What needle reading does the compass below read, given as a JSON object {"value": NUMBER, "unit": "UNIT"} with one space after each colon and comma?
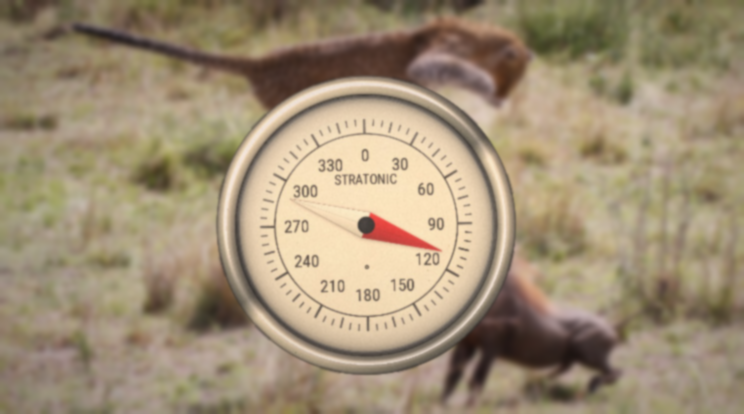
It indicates {"value": 110, "unit": "°"}
